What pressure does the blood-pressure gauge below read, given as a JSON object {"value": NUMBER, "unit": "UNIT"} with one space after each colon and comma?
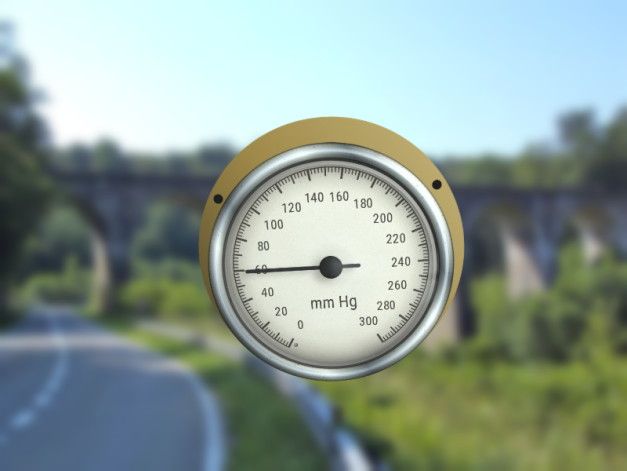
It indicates {"value": 60, "unit": "mmHg"}
